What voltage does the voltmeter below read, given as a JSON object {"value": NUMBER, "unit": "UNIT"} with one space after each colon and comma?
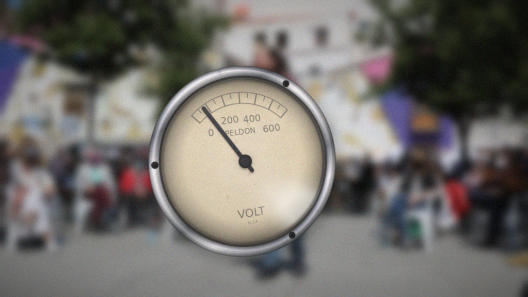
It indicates {"value": 75, "unit": "V"}
